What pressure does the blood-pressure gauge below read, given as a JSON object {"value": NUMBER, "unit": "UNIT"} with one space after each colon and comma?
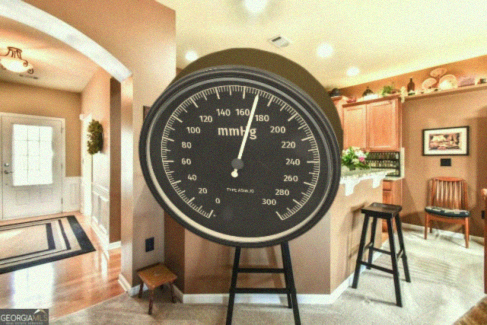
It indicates {"value": 170, "unit": "mmHg"}
